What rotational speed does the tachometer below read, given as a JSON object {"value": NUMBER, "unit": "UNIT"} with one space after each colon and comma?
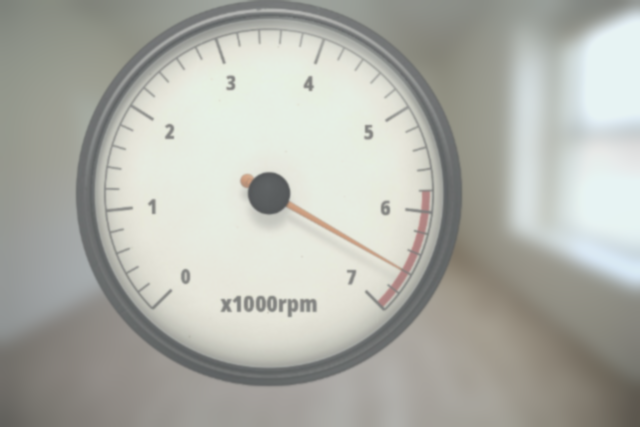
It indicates {"value": 6600, "unit": "rpm"}
